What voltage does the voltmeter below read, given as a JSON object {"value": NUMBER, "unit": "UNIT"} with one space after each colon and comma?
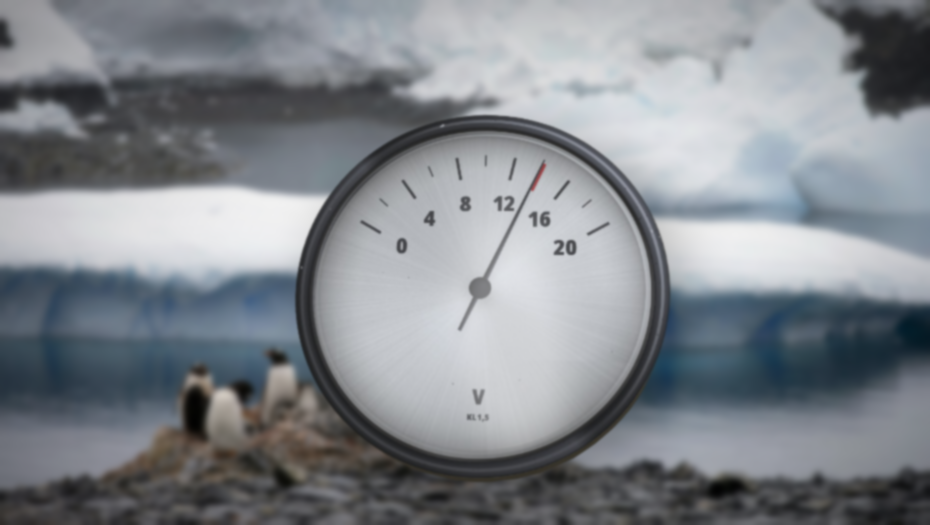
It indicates {"value": 14, "unit": "V"}
